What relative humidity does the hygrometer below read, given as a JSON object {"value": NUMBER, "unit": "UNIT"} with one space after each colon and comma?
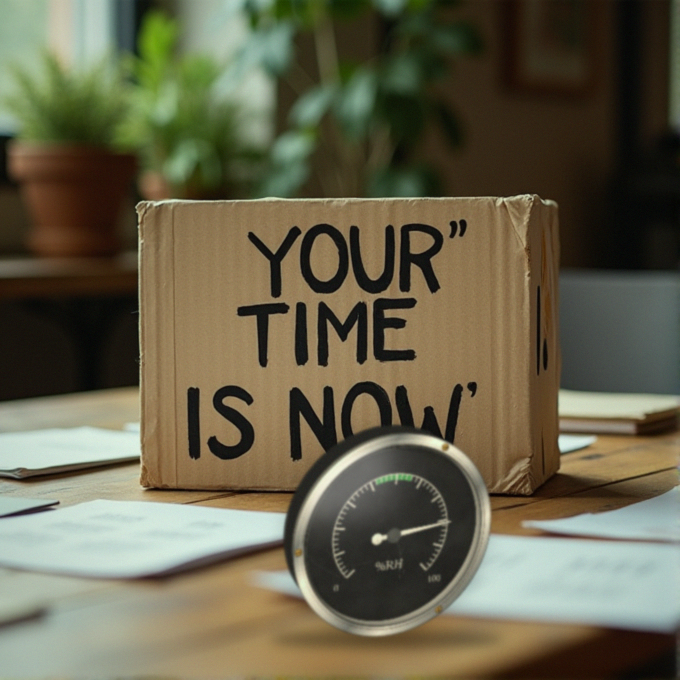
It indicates {"value": 80, "unit": "%"}
